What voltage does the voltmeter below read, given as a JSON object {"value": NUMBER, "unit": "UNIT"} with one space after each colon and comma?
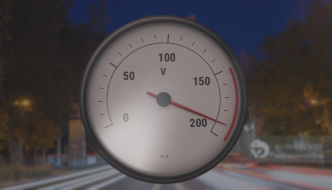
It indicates {"value": 190, "unit": "V"}
